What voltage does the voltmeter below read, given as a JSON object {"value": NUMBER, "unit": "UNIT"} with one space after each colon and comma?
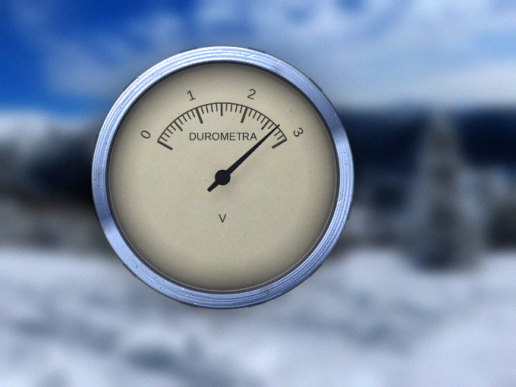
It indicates {"value": 2.7, "unit": "V"}
